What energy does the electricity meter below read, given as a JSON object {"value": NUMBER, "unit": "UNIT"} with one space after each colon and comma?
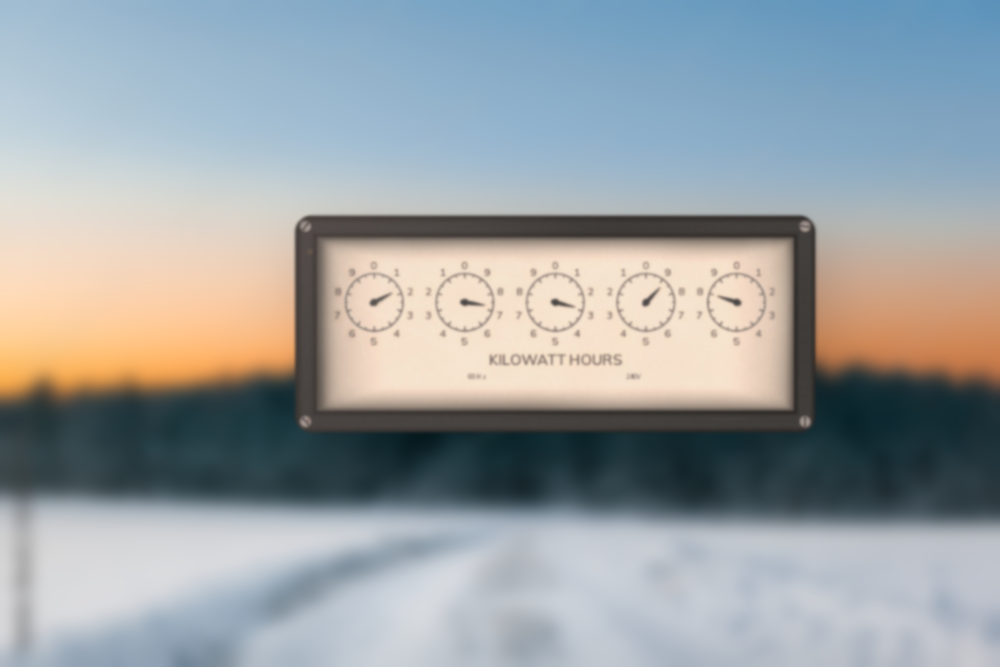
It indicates {"value": 17288, "unit": "kWh"}
